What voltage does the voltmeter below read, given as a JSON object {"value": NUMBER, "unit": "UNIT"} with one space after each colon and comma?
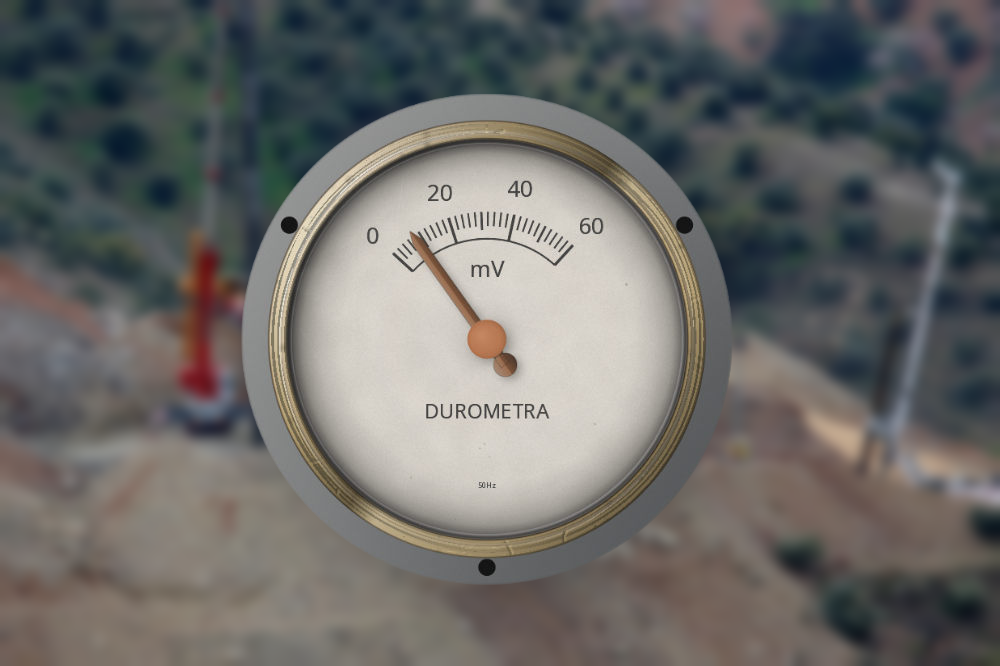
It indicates {"value": 8, "unit": "mV"}
